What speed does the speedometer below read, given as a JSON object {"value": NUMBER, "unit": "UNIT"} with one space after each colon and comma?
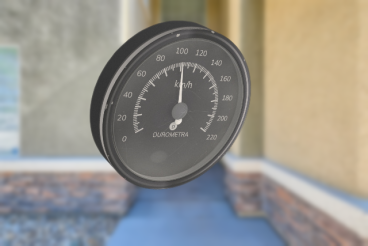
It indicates {"value": 100, "unit": "km/h"}
